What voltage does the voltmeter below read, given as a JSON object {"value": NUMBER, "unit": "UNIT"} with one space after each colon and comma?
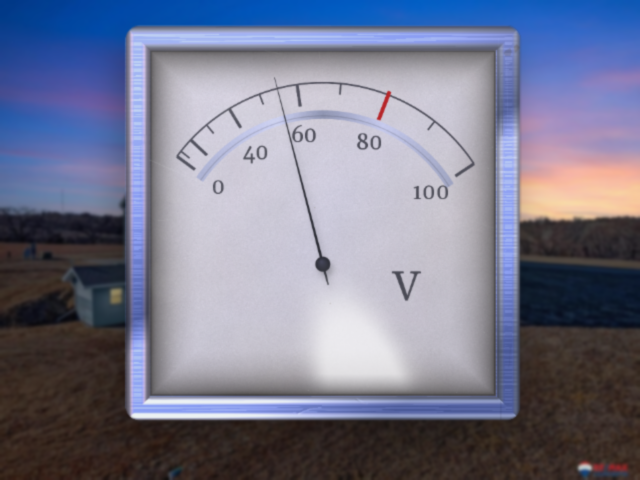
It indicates {"value": 55, "unit": "V"}
